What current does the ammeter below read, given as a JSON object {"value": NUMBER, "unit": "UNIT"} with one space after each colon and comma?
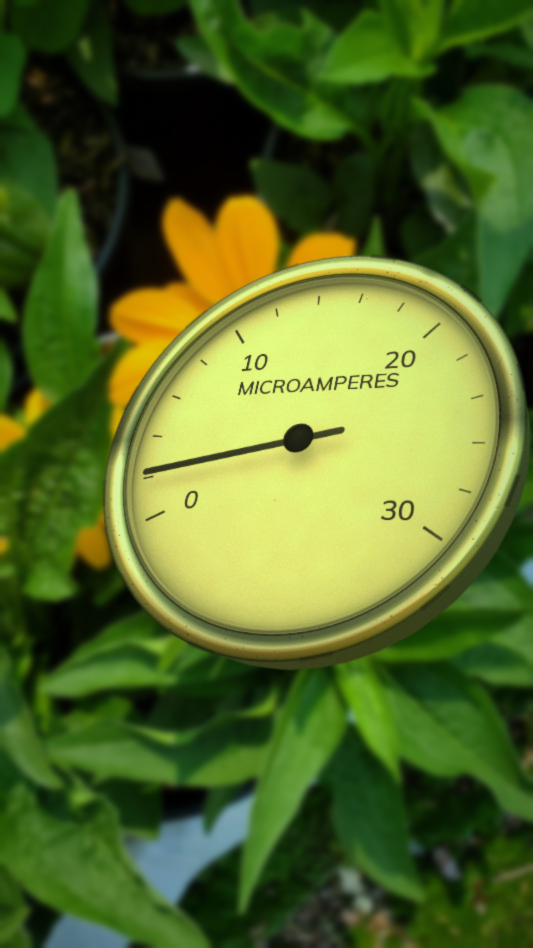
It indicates {"value": 2, "unit": "µA"}
